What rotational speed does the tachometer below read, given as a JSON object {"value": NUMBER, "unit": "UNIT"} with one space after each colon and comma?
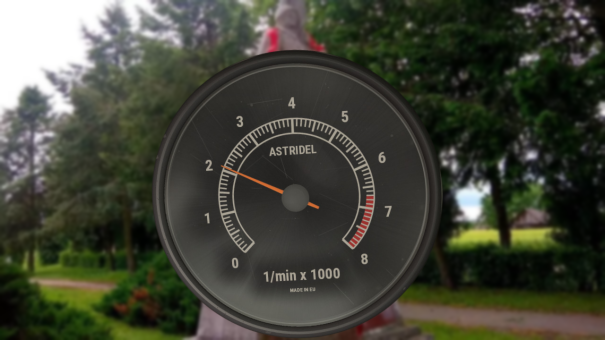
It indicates {"value": 2100, "unit": "rpm"}
